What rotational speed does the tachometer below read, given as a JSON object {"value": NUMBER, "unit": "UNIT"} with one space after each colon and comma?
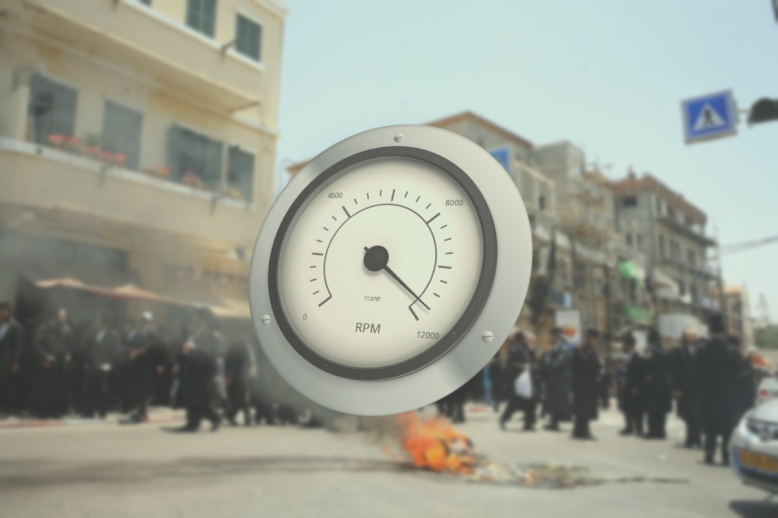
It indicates {"value": 11500, "unit": "rpm"}
